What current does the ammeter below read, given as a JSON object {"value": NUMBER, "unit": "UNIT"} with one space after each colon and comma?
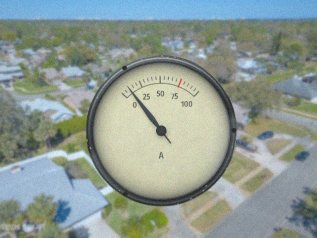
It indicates {"value": 10, "unit": "A"}
